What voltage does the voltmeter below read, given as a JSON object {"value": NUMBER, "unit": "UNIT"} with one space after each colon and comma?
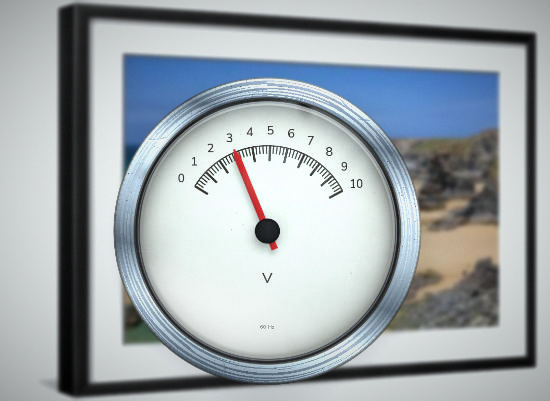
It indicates {"value": 3, "unit": "V"}
